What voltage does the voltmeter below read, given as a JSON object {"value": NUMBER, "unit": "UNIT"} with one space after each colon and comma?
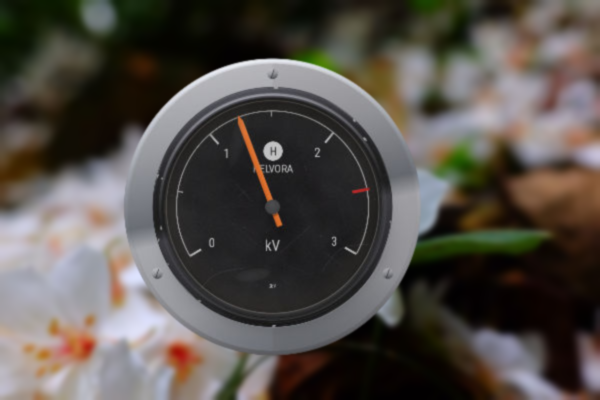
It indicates {"value": 1.25, "unit": "kV"}
